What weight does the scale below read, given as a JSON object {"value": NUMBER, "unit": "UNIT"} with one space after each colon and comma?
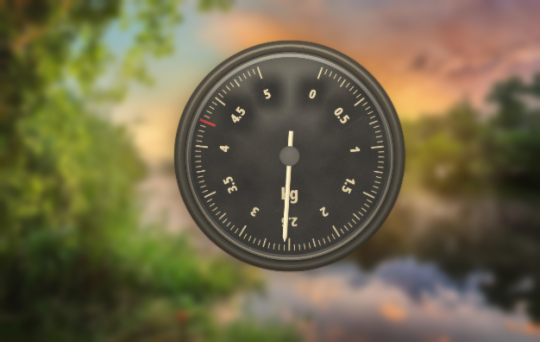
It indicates {"value": 2.55, "unit": "kg"}
